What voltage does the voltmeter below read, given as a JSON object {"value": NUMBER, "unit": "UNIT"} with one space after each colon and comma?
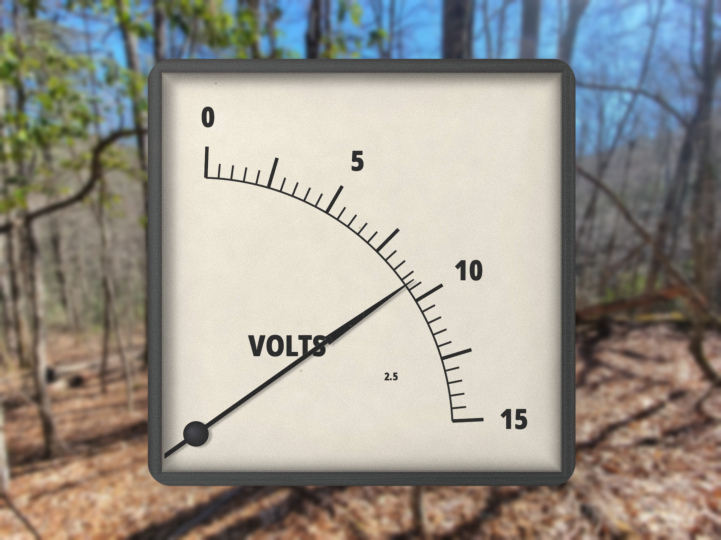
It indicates {"value": 9.25, "unit": "V"}
